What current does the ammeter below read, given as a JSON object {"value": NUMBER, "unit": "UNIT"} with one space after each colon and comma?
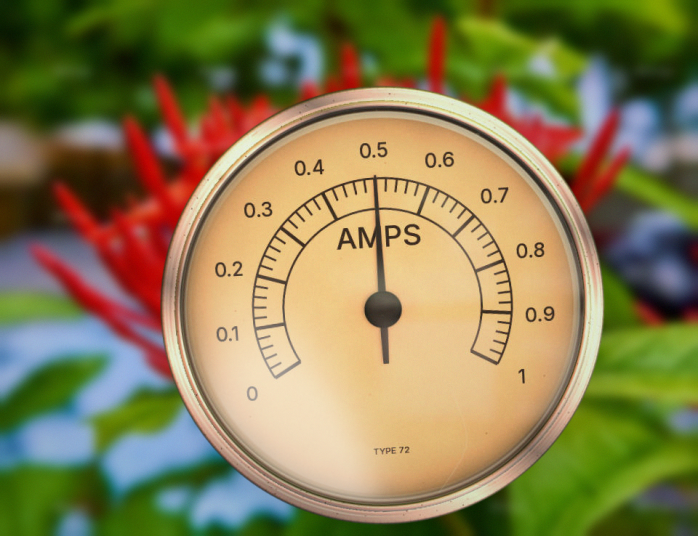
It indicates {"value": 0.5, "unit": "A"}
